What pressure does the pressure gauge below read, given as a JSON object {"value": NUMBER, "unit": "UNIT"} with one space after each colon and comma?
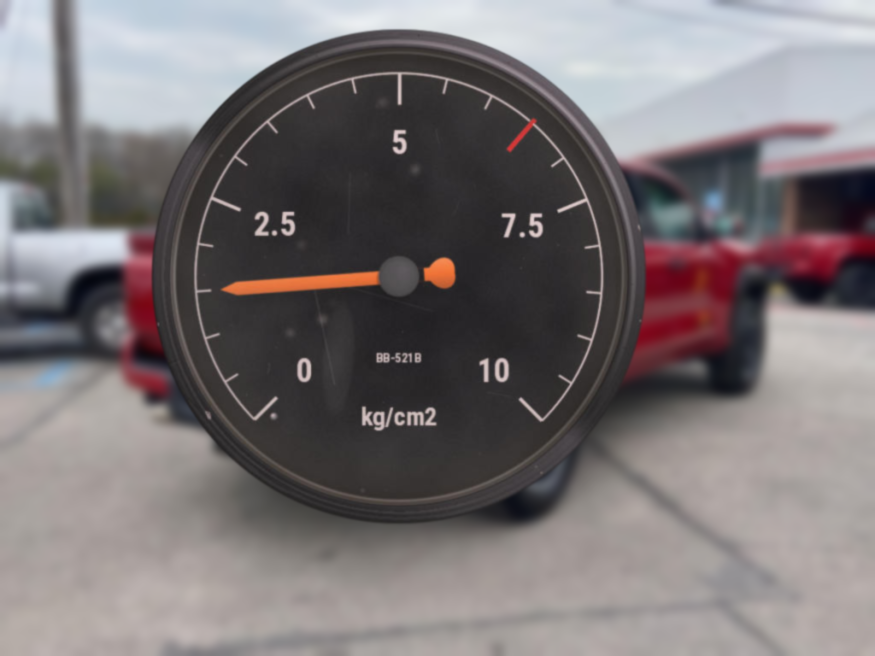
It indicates {"value": 1.5, "unit": "kg/cm²"}
